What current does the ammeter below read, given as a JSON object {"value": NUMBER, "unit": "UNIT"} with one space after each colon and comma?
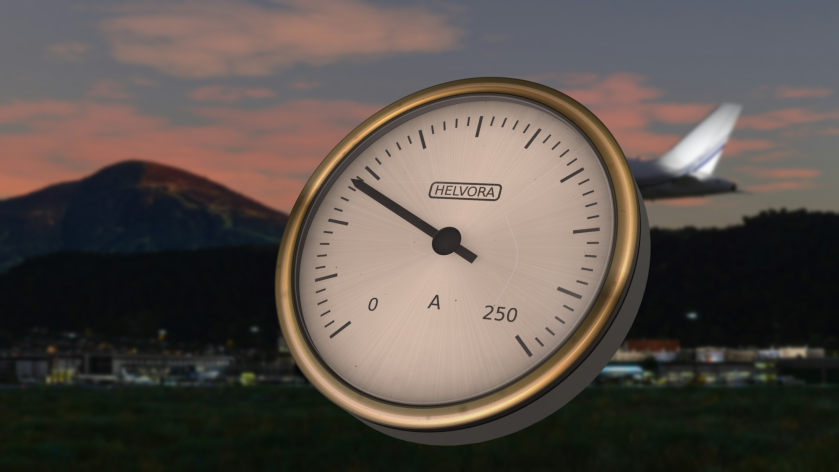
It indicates {"value": 67.5, "unit": "A"}
